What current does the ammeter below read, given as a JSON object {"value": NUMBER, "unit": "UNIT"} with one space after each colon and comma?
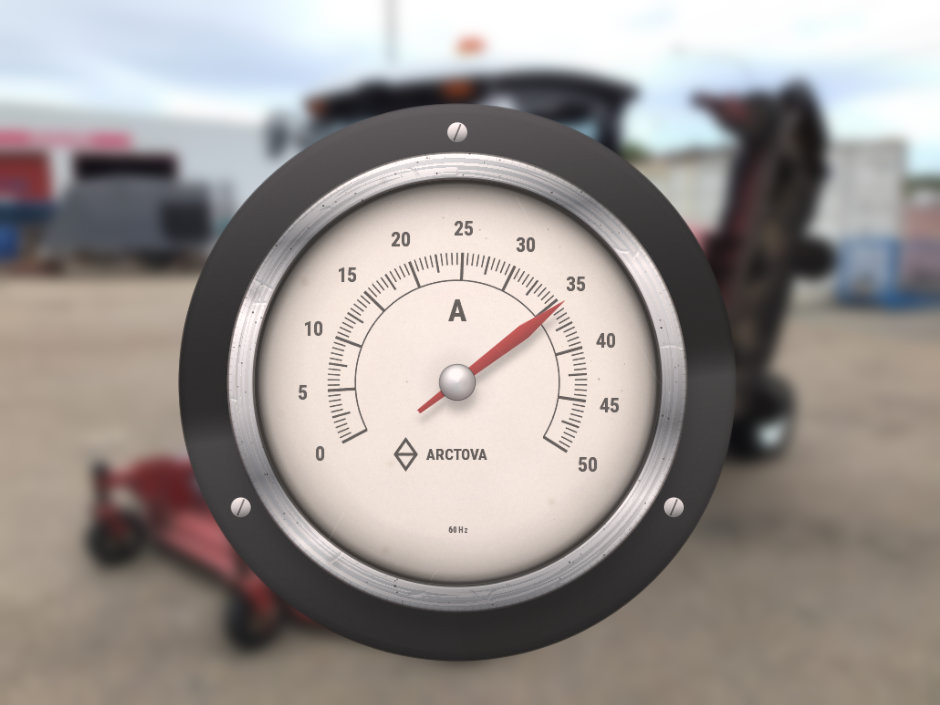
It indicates {"value": 35.5, "unit": "A"}
